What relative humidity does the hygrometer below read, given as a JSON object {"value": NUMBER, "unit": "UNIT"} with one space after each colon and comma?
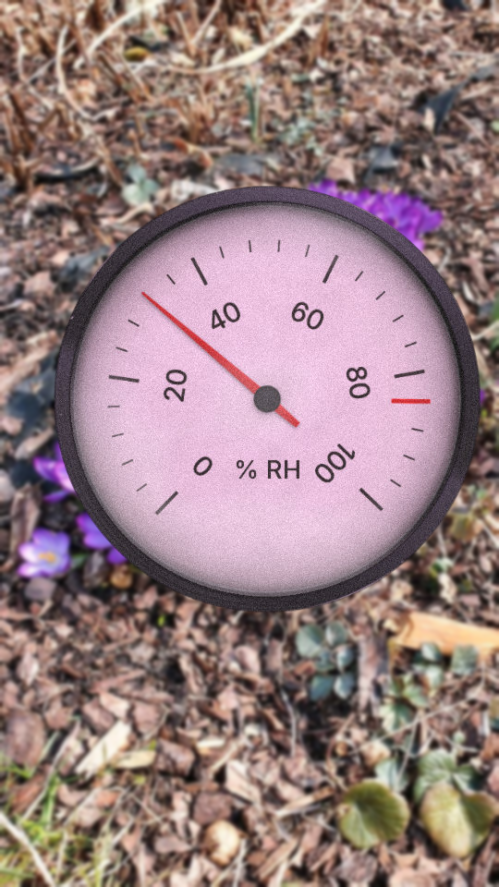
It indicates {"value": 32, "unit": "%"}
